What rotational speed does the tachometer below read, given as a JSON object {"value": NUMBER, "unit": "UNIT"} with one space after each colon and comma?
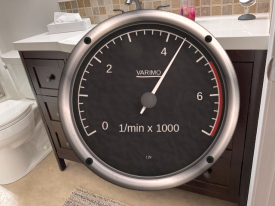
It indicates {"value": 4400, "unit": "rpm"}
